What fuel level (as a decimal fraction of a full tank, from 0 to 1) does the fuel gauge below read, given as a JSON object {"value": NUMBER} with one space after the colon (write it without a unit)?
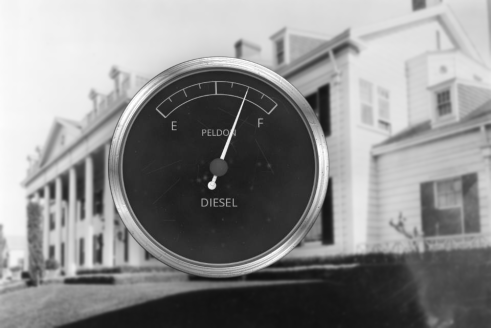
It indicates {"value": 0.75}
